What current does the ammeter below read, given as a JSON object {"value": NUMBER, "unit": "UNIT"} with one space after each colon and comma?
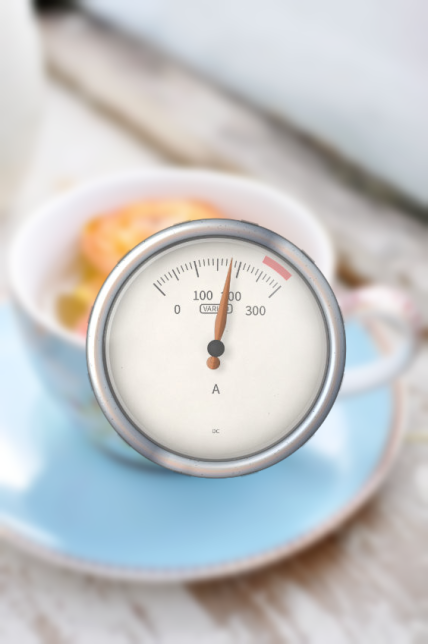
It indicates {"value": 180, "unit": "A"}
